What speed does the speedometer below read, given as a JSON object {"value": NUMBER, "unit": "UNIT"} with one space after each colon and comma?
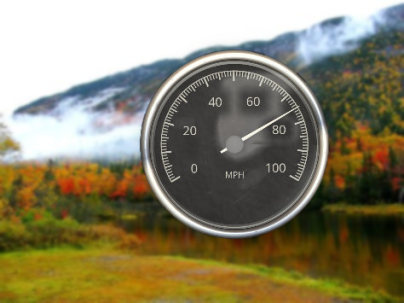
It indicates {"value": 75, "unit": "mph"}
